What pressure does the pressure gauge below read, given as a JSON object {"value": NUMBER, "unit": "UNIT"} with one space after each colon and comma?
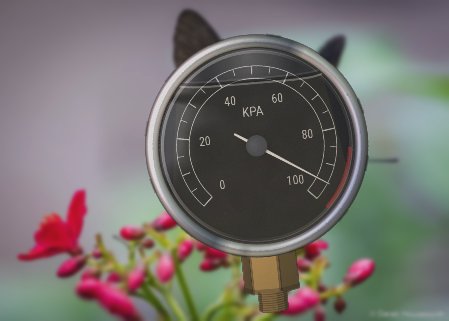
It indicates {"value": 95, "unit": "kPa"}
